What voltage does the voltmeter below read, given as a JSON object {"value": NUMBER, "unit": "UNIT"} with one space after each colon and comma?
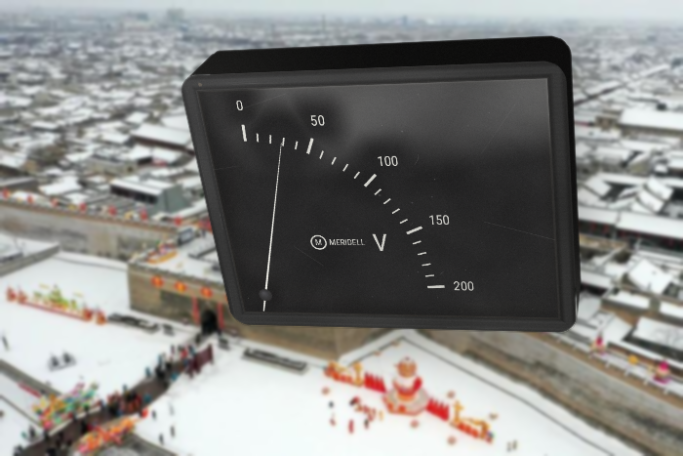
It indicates {"value": 30, "unit": "V"}
